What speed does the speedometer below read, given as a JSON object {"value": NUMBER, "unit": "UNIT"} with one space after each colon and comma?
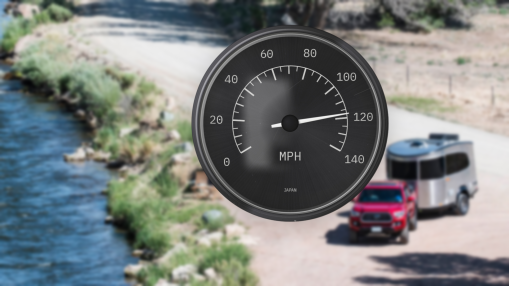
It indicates {"value": 117.5, "unit": "mph"}
